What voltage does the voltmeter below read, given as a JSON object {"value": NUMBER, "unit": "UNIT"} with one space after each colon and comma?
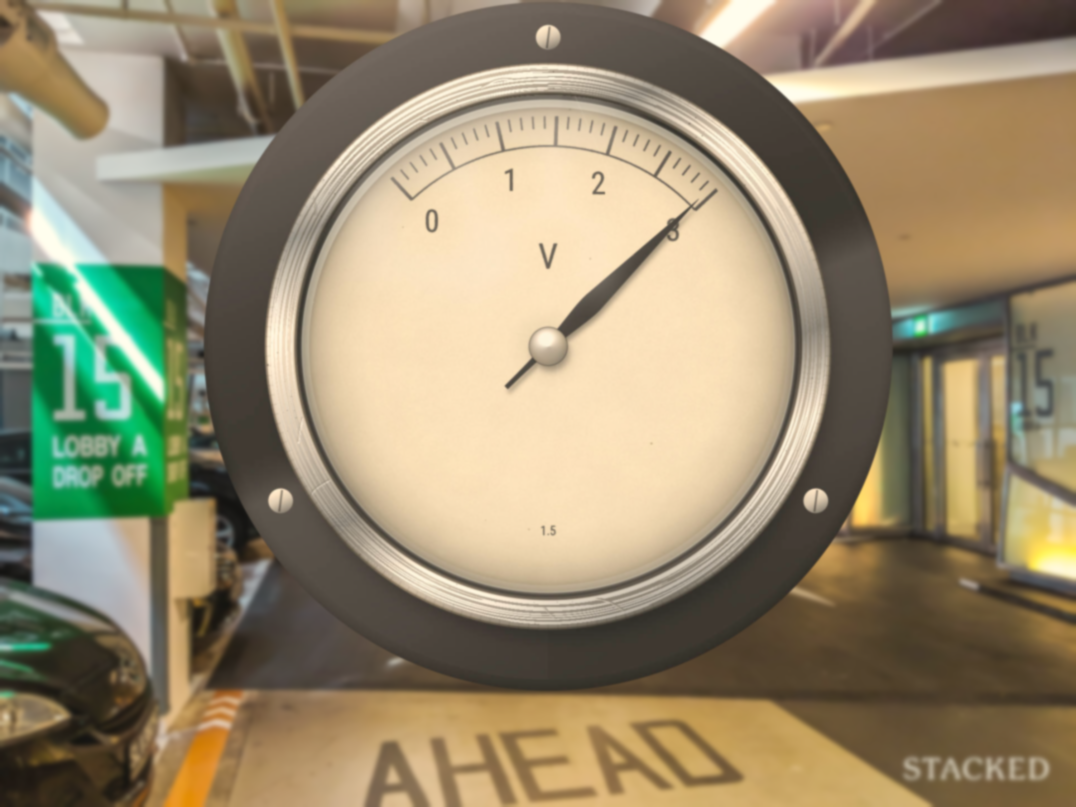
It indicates {"value": 2.95, "unit": "V"}
